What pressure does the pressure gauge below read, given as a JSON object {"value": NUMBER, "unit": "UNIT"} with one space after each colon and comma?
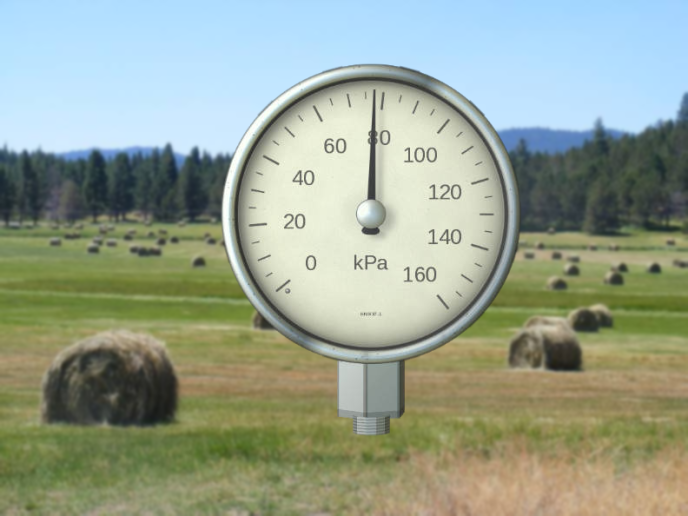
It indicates {"value": 77.5, "unit": "kPa"}
